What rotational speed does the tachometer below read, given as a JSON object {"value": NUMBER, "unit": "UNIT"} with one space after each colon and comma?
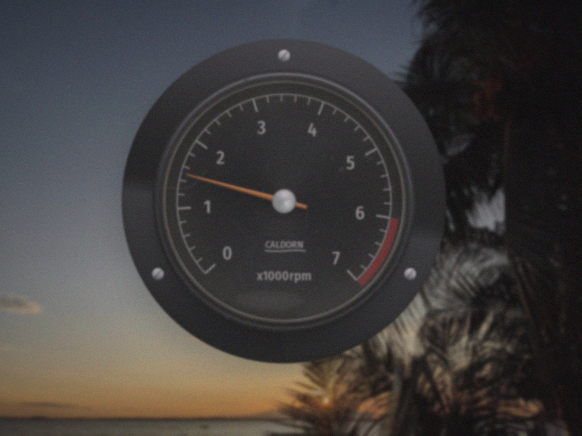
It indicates {"value": 1500, "unit": "rpm"}
